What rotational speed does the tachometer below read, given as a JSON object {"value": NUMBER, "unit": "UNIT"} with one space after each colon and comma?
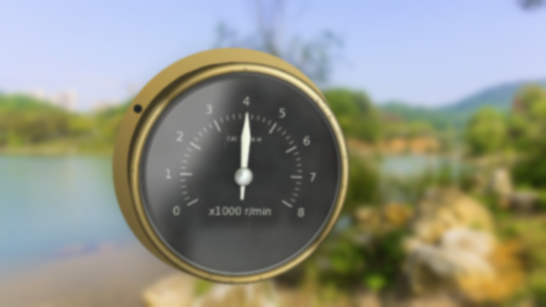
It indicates {"value": 4000, "unit": "rpm"}
